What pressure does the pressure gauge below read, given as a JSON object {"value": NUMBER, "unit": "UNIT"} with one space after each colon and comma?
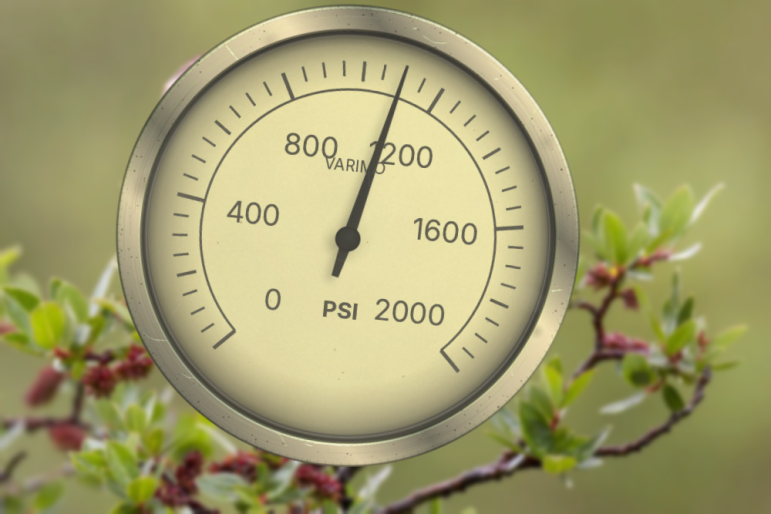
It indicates {"value": 1100, "unit": "psi"}
